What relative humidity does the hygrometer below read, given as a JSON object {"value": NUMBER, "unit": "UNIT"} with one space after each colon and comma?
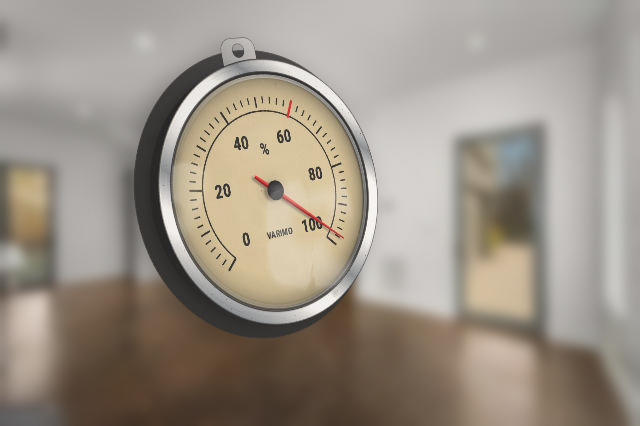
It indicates {"value": 98, "unit": "%"}
